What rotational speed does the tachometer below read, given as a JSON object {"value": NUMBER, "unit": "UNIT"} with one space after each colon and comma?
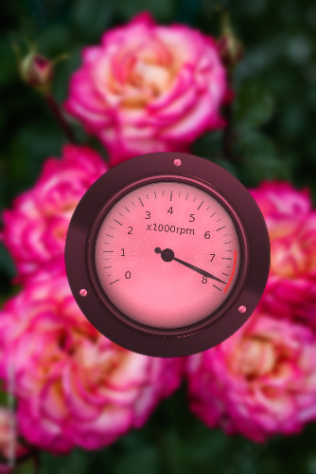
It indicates {"value": 7750, "unit": "rpm"}
